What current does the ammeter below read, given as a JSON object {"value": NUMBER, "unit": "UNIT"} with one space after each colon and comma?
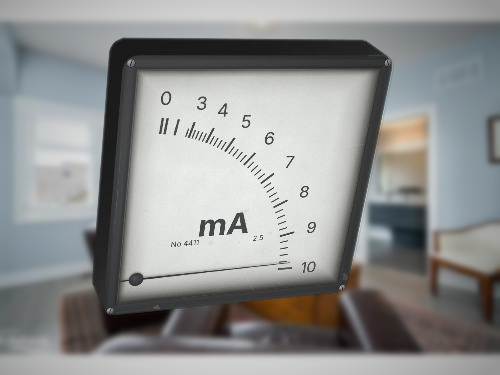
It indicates {"value": 9.8, "unit": "mA"}
